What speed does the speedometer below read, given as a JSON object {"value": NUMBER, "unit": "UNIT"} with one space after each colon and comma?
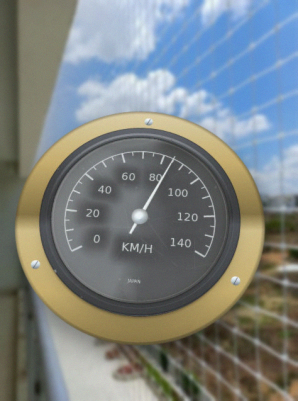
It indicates {"value": 85, "unit": "km/h"}
